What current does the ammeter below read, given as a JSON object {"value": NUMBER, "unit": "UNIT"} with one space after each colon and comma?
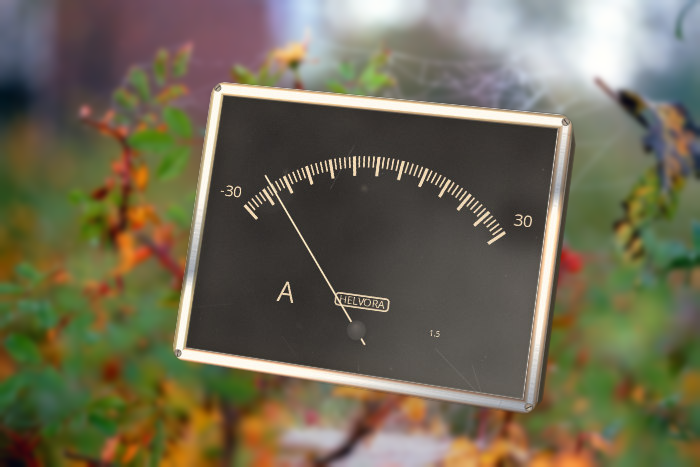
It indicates {"value": -23, "unit": "A"}
